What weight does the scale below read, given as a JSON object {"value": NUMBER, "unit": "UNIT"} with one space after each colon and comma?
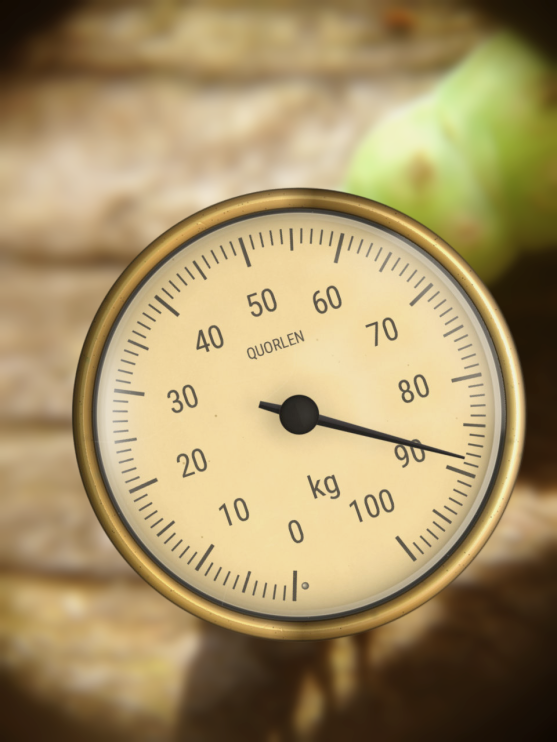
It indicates {"value": 88.5, "unit": "kg"}
